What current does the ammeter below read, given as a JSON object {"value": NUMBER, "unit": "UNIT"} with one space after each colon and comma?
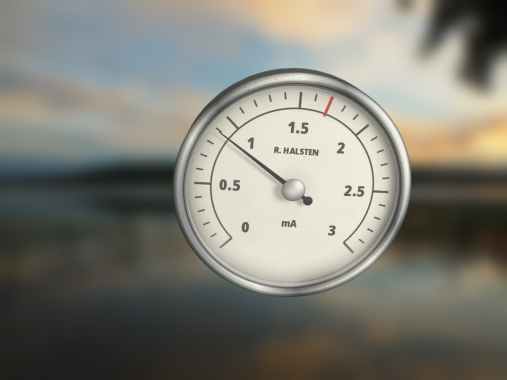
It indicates {"value": 0.9, "unit": "mA"}
